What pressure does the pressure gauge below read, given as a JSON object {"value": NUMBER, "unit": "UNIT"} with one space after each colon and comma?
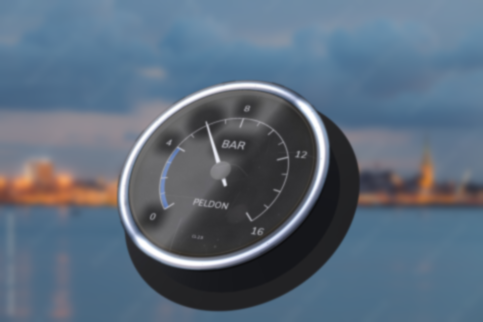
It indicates {"value": 6, "unit": "bar"}
